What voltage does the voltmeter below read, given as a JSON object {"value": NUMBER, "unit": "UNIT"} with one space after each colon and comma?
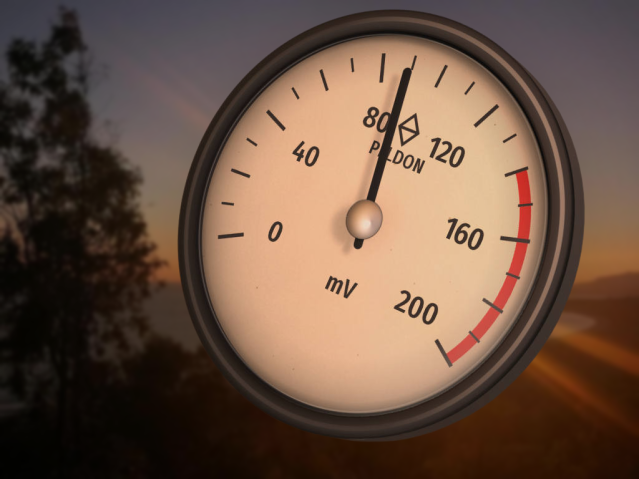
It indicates {"value": 90, "unit": "mV"}
